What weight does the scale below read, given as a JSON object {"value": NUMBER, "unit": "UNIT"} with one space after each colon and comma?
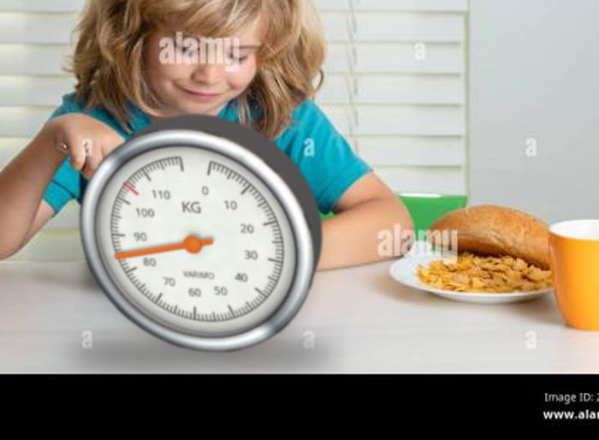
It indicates {"value": 85, "unit": "kg"}
